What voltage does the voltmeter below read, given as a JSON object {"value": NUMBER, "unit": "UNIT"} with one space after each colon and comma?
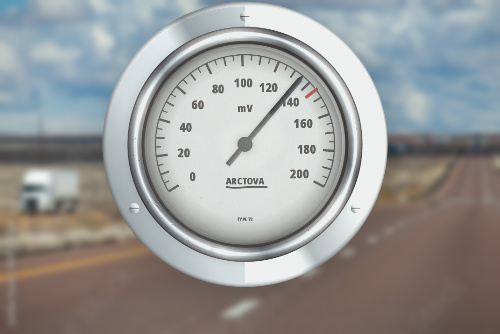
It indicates {"value": 135, "unit": "mV"}
